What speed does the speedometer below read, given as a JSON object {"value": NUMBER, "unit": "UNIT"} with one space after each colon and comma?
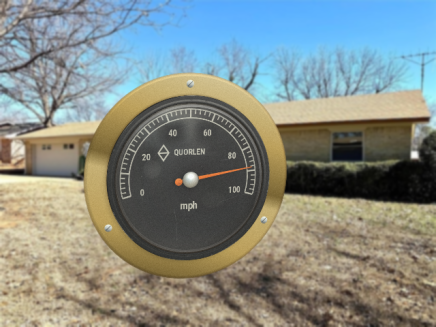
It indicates {"value": 88, "unit": "mph"}
